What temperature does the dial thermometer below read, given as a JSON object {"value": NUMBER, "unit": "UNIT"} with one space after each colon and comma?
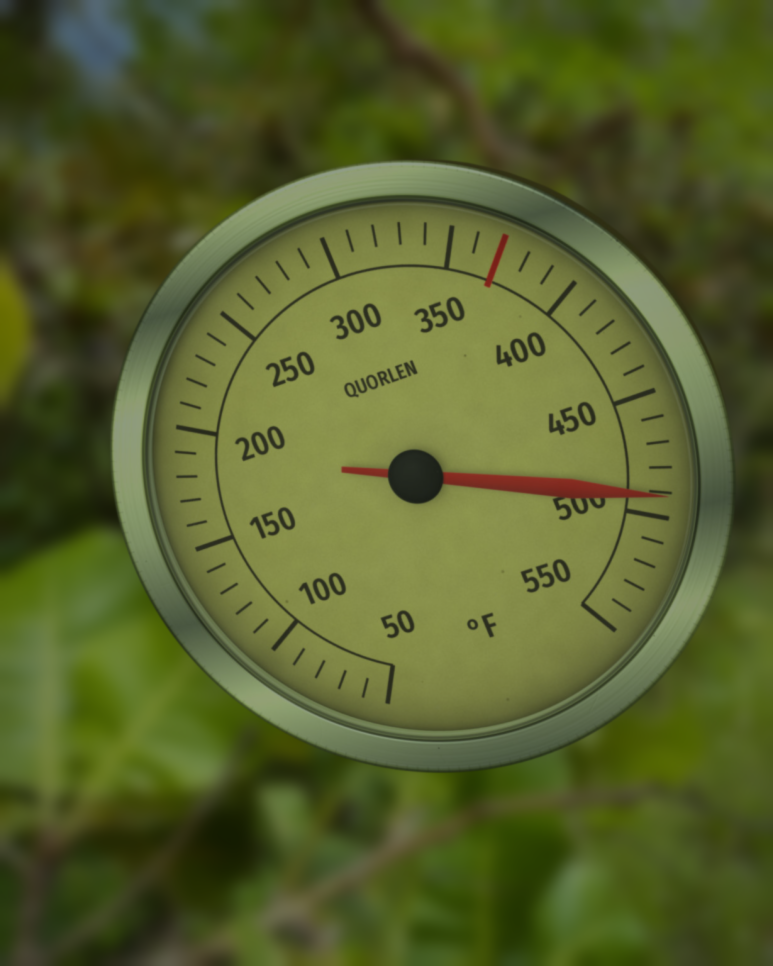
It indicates {"value": 490, "unit": "°F"}
